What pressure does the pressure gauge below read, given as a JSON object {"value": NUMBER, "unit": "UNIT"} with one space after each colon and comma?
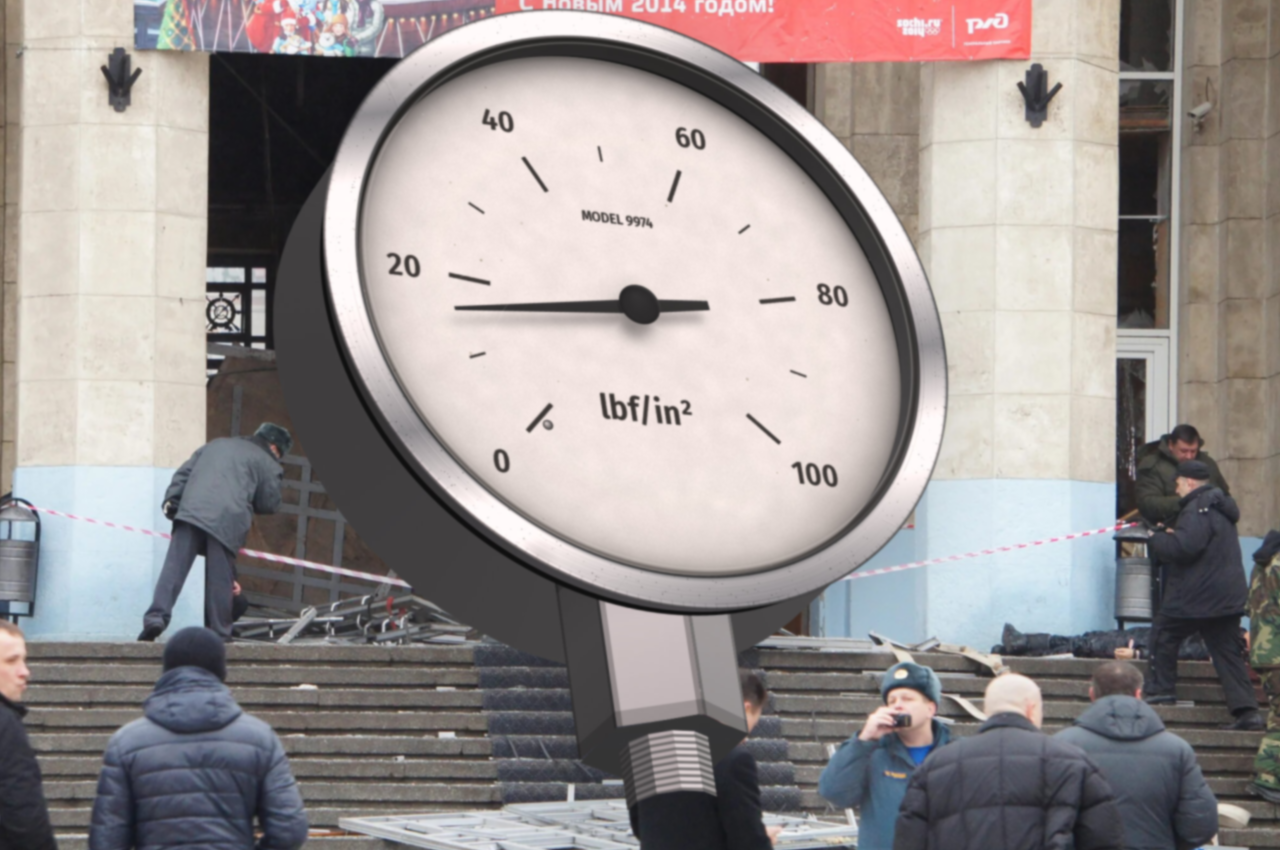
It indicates {"value": 15, "unit": "psi"}
